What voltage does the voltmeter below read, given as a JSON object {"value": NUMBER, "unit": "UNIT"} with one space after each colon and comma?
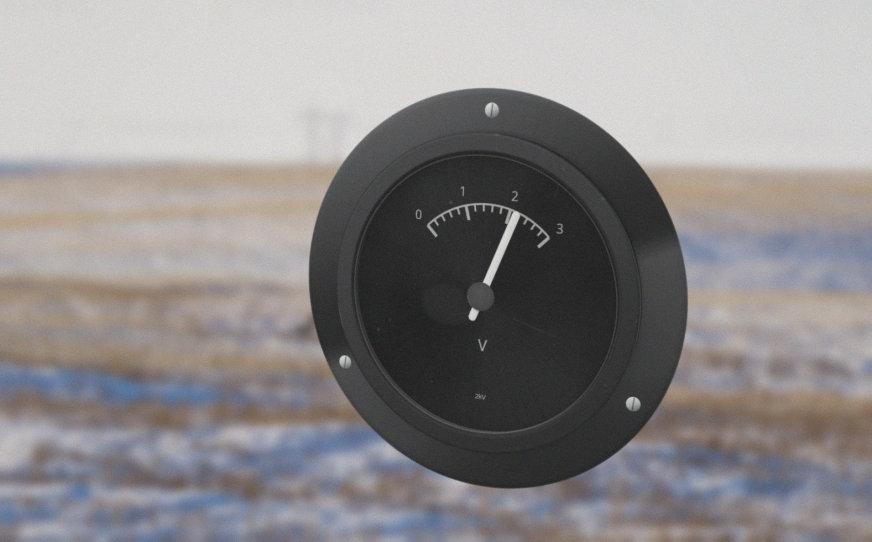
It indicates {"value": 2.2, "unit": "V"}
